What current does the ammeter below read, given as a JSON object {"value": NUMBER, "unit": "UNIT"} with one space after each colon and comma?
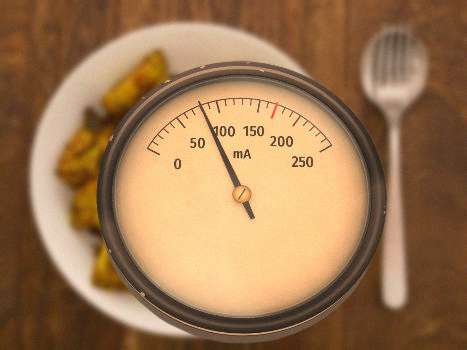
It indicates {"value": 80, "unit": "mA"}
